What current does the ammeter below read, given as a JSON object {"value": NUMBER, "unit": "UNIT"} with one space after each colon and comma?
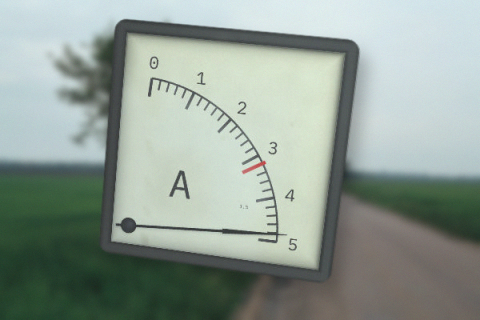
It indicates {"value": 4.8, "unit": "A"}
